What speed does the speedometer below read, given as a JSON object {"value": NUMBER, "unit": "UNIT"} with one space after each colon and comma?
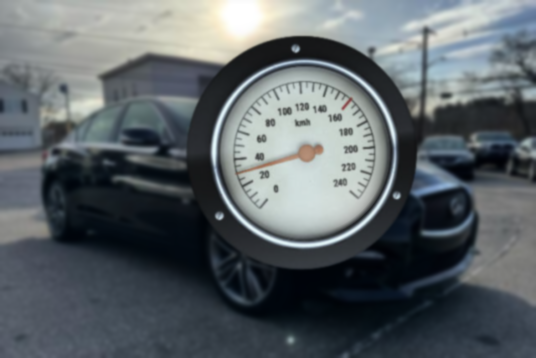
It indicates {"value": 30, "unit": "km/h"}
